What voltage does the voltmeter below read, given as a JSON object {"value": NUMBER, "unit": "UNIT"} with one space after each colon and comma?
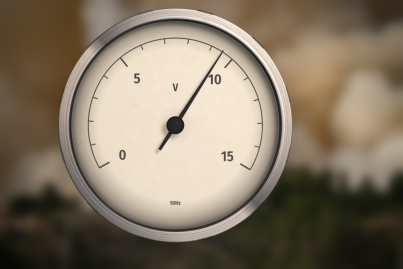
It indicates {"value": 9.5, "unit": "V"}
